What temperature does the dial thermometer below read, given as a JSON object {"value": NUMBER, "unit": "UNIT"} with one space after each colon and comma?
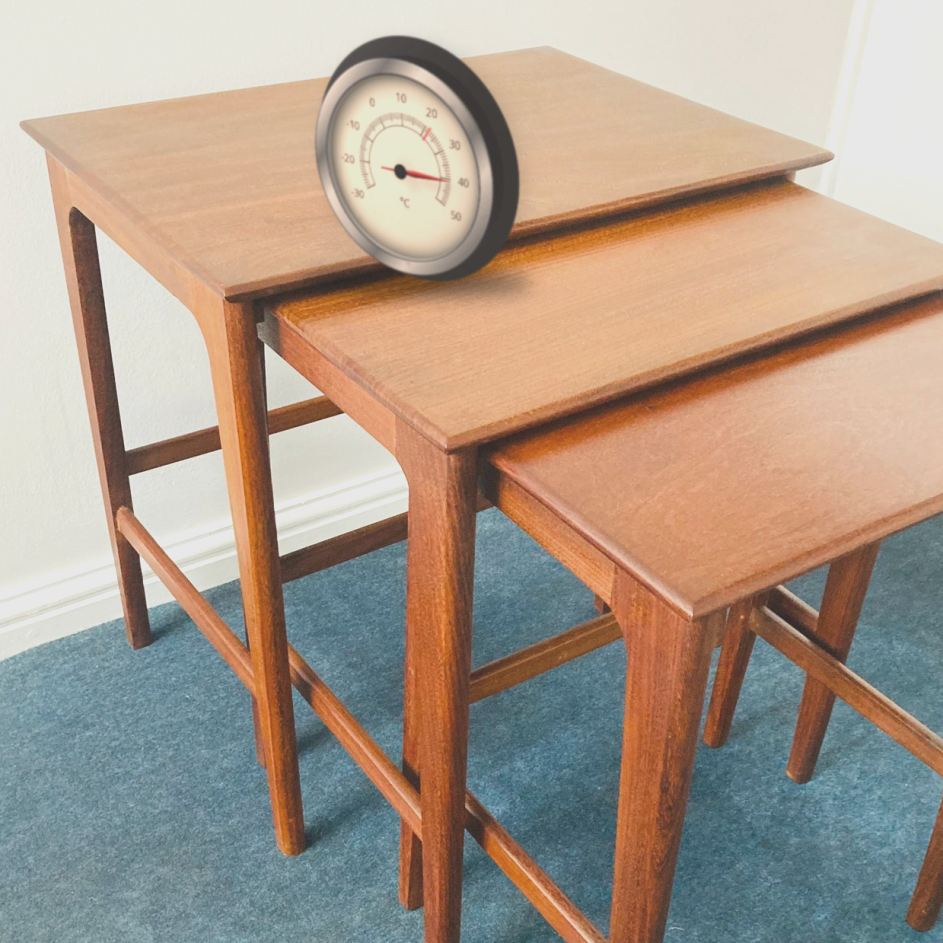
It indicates {"value": 40, "unit": "°C"}
